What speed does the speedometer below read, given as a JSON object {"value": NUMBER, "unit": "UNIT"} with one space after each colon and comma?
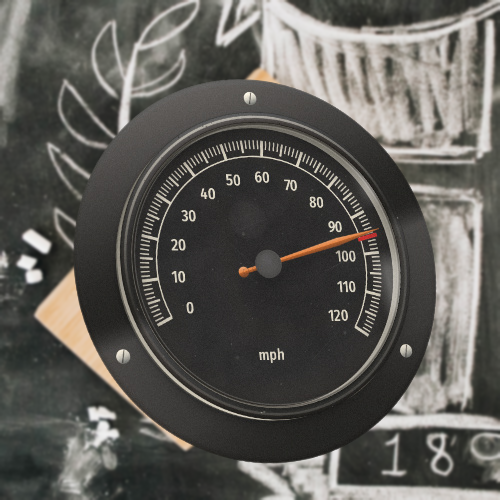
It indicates {"value": 95, "unit": "mph"}
